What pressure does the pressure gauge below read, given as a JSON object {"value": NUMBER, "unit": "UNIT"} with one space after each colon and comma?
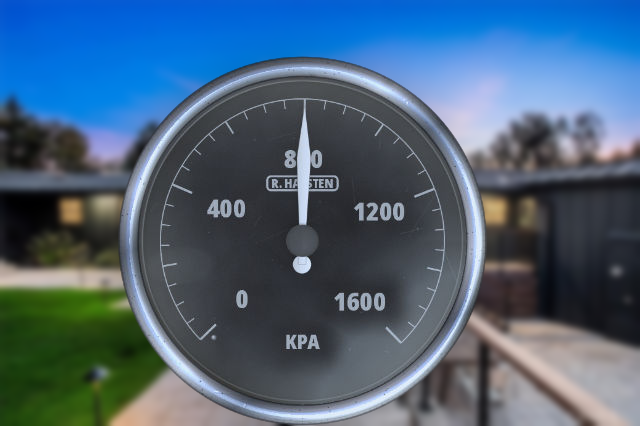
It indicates {"value": 800, "unit": "kPa"}
